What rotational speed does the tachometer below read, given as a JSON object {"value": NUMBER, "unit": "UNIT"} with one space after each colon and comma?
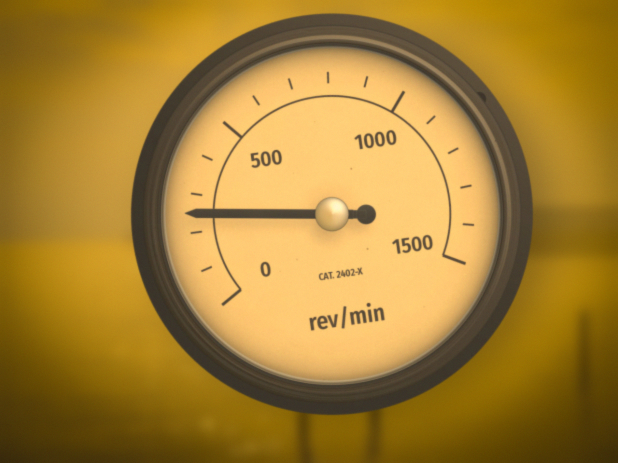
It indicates {"value": 250, "unit": "rpm"}
